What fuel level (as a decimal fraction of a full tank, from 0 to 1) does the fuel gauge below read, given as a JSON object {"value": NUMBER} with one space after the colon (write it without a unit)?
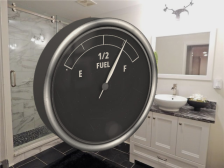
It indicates {"value": 0.75}
